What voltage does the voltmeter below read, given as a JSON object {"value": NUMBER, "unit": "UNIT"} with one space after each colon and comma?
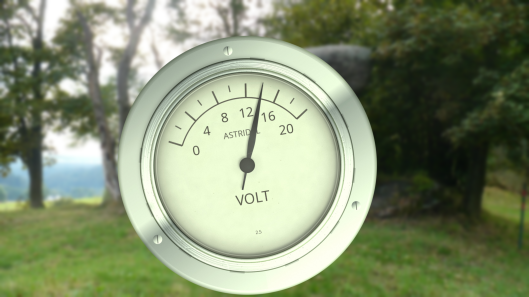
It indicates {"value": 14, "unit": "V"}
